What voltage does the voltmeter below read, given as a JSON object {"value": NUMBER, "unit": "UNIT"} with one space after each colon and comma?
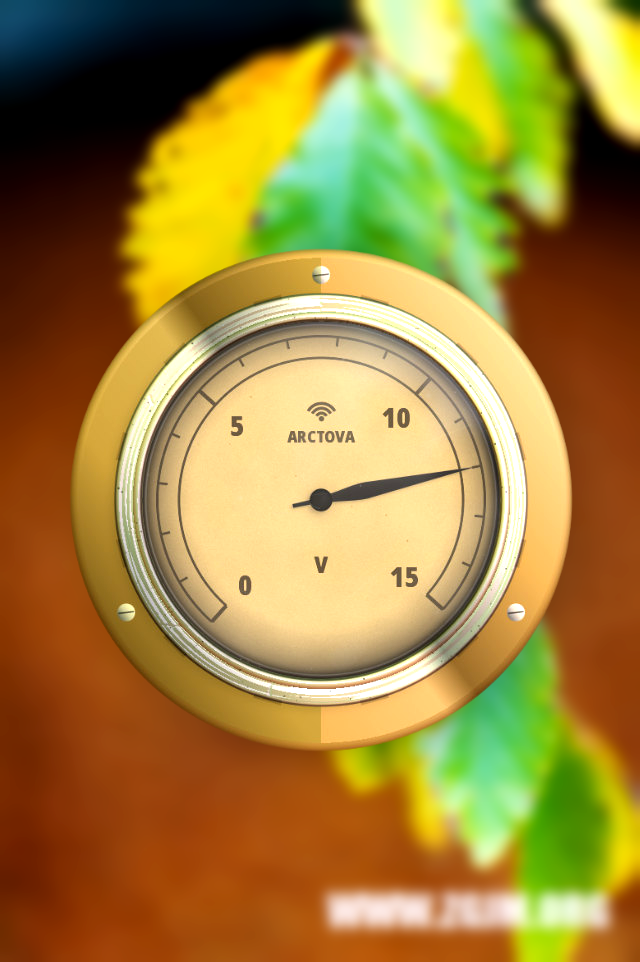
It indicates {"value": 12, "unit": "V"}
